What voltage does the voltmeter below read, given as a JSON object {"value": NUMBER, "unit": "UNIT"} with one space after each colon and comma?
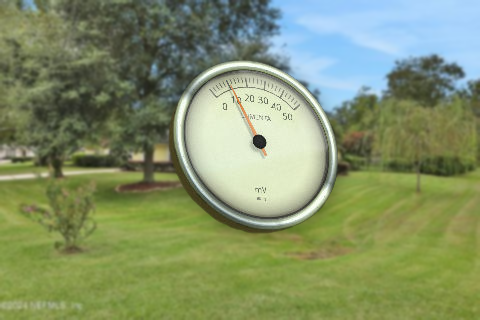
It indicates {"value": 10, "unit": "mV"}
